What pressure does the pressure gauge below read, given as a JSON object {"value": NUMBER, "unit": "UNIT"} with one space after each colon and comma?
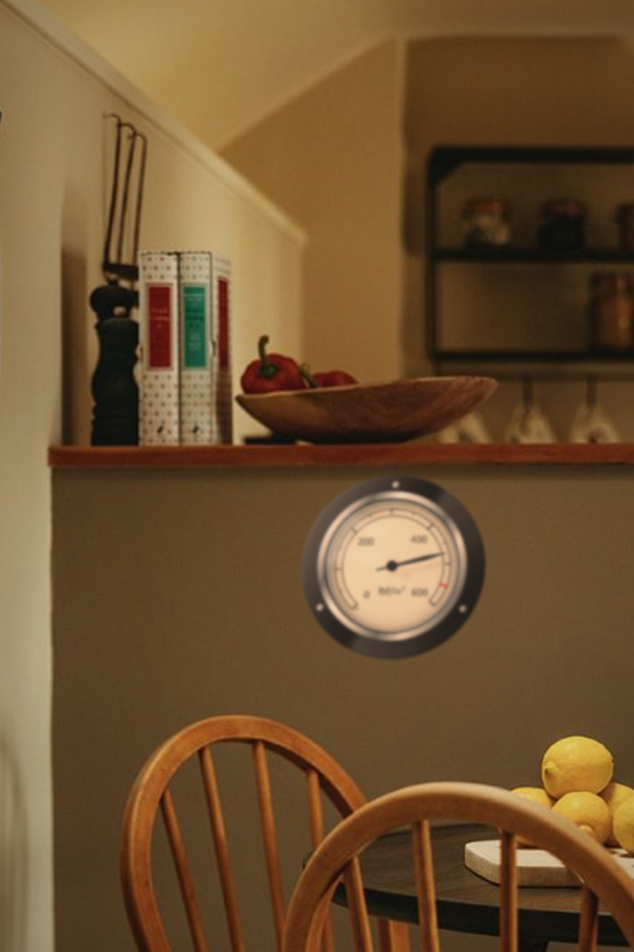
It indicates {"value": 475, "unit": "psi"}
